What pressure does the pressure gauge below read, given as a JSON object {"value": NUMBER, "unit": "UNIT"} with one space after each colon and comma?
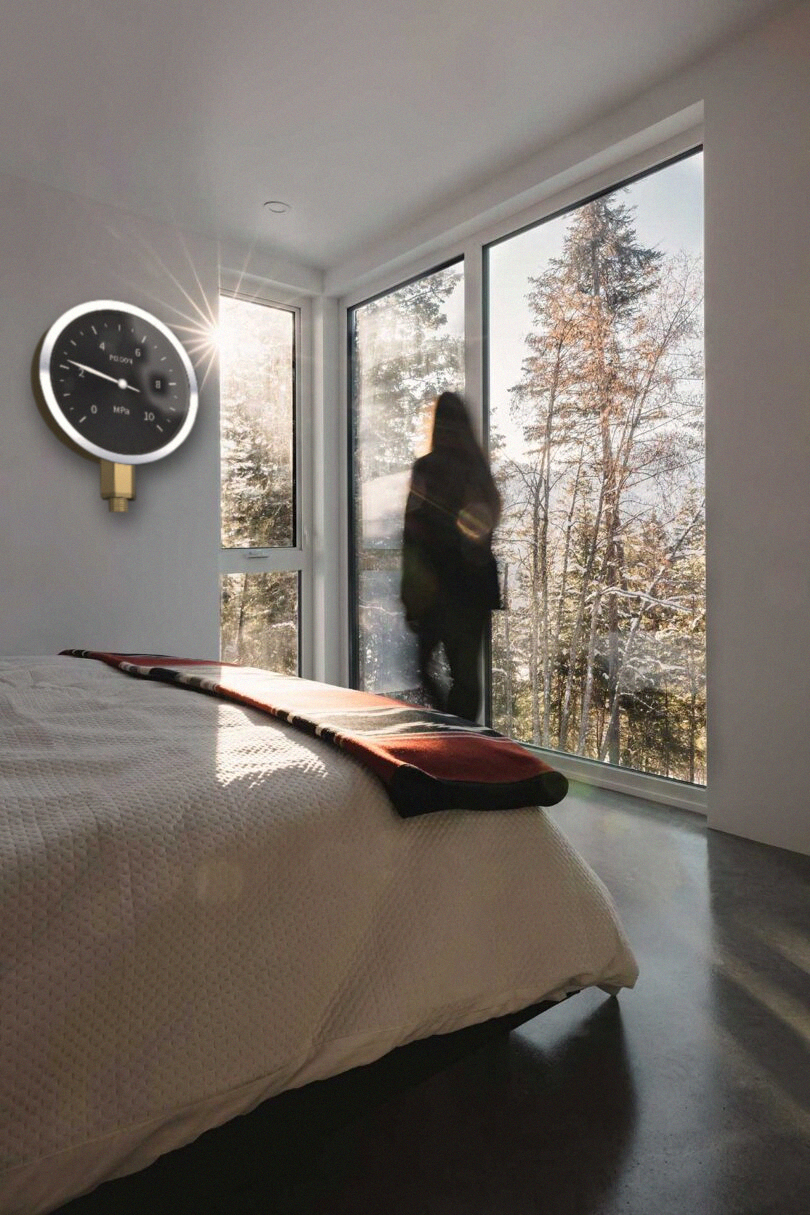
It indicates {"value": 2.25, "unit": "MPa"}
